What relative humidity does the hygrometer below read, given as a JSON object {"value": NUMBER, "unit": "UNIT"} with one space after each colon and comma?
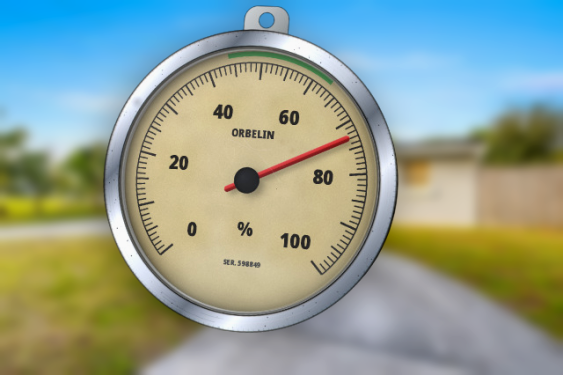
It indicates {"value": 73, "unit": "%"}
